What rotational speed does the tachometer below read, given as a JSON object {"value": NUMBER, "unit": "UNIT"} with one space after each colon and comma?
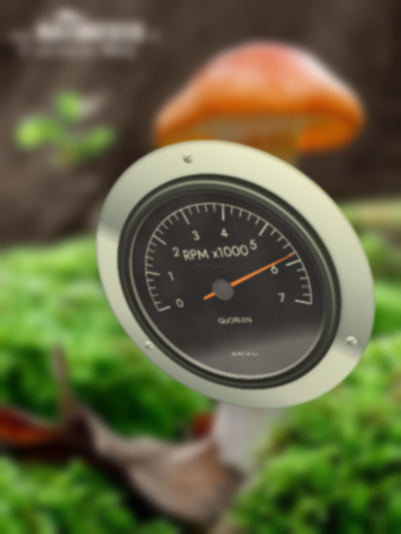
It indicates {"value": 5800, "unit": "rpm"}
